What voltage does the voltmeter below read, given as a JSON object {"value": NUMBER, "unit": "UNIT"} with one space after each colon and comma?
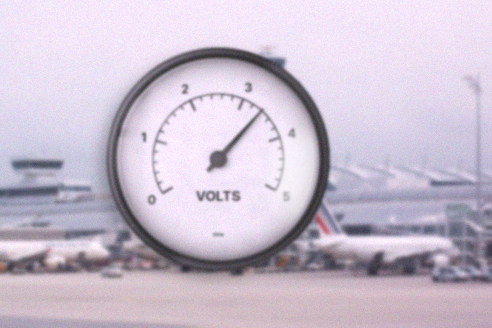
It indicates {"value": 3.4, "unit": "V"}
